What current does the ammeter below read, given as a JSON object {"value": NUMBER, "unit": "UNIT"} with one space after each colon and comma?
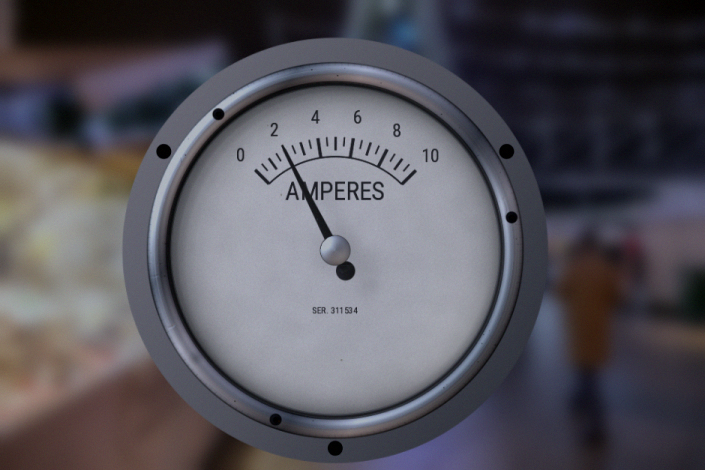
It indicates {"value": 2, "unit": "A"}
